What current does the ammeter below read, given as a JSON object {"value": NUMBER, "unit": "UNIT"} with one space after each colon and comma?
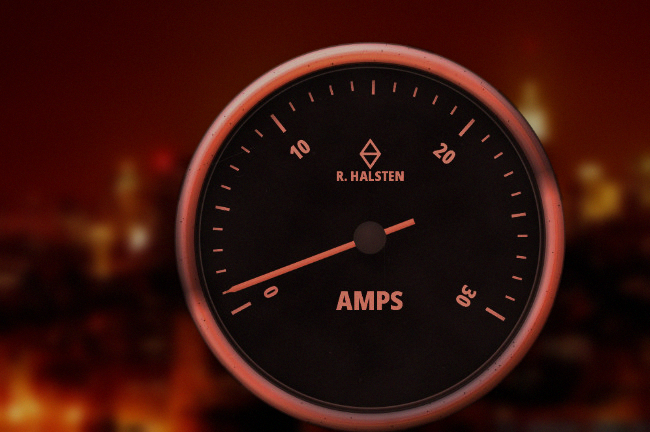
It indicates {"value": 1, "unit": "A"}
